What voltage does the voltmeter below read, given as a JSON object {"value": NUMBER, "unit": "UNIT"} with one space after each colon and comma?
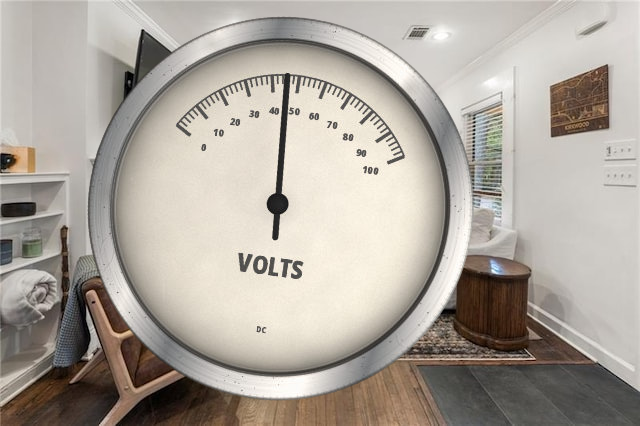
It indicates {"value": 46, "unit": "V"}
